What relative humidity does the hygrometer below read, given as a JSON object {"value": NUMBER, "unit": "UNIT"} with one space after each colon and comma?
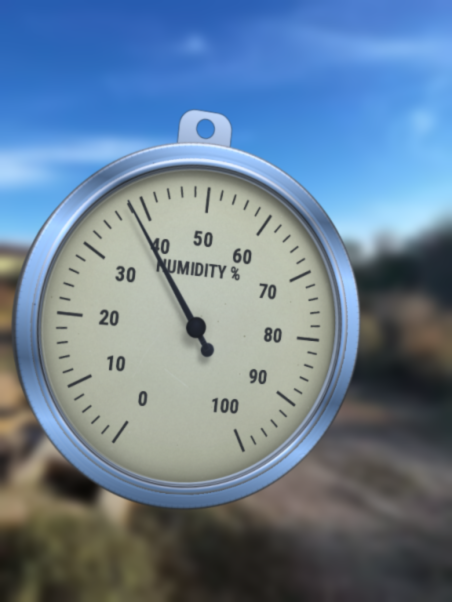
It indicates {"value": 38, "unit": "%"}
